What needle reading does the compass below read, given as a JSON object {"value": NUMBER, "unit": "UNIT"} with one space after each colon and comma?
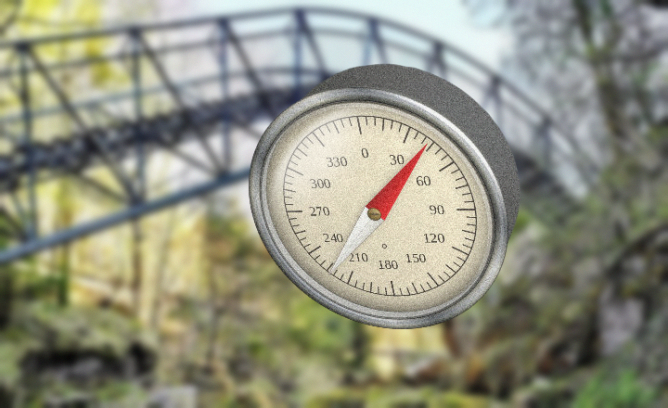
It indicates {"value": 42.5, "unit": "°"}
